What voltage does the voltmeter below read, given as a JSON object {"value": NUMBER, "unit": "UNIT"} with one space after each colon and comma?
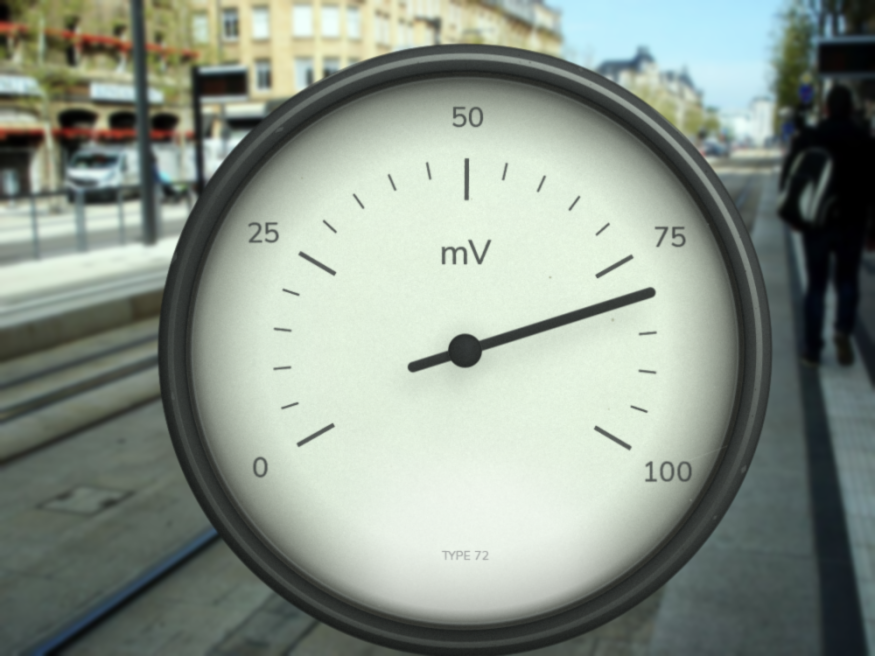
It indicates {"value": 80, "unit": "mV"}
